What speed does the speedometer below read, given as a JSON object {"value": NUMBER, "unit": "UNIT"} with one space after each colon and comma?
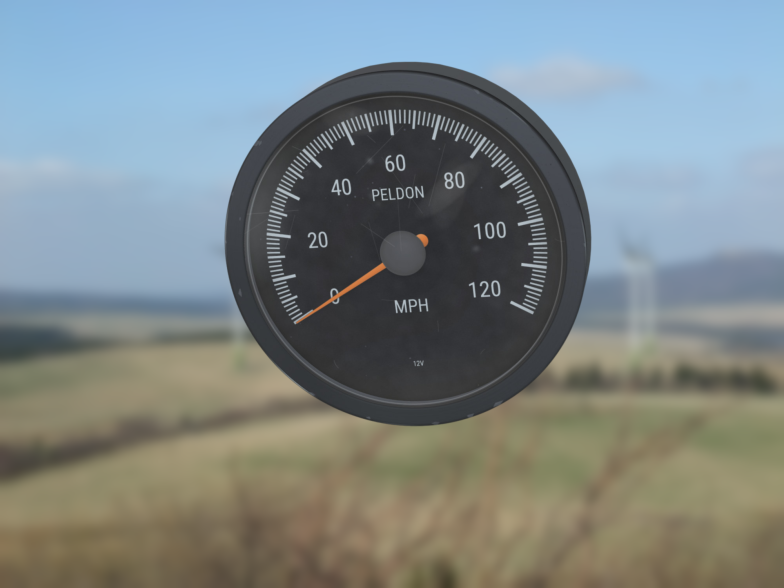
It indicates {"value": 0, "unit": "mph"}
